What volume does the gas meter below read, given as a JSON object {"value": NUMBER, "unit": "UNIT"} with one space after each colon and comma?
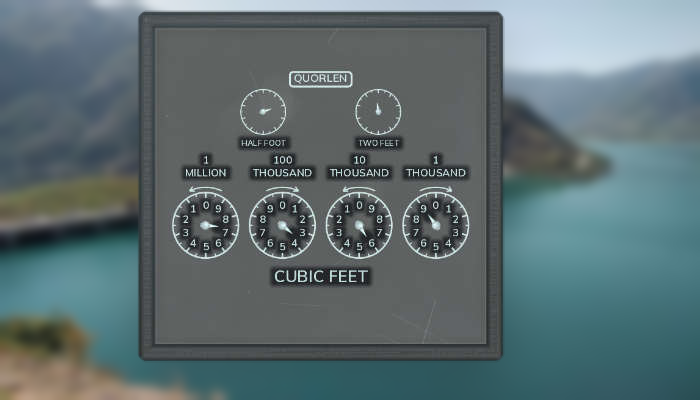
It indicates {"value": 735900, "unit": "ft³"}
